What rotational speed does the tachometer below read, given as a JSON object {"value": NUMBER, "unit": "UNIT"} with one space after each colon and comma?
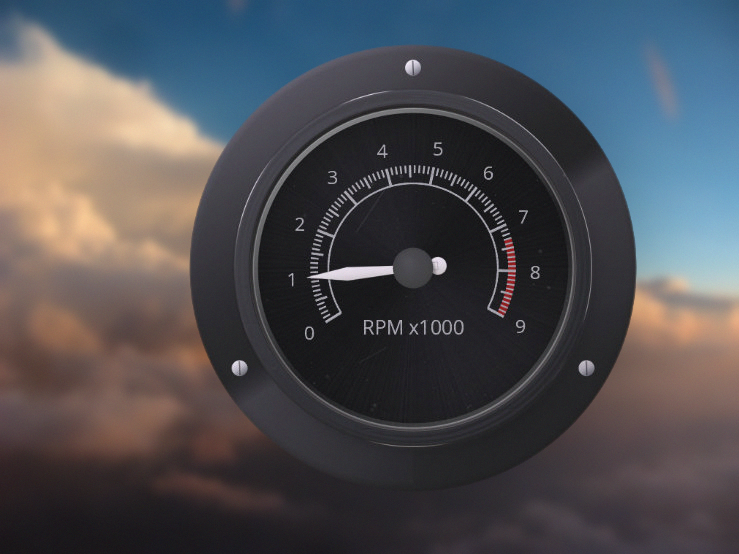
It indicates {"value": 1000, "unit": "rpm"}
